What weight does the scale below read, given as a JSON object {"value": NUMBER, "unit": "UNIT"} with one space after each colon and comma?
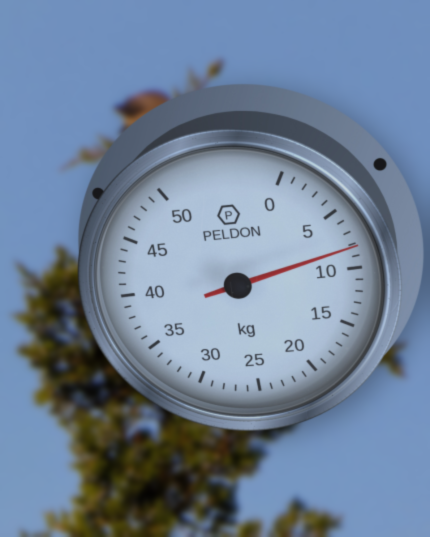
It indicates {"value": 8, "unit": "kg"}
